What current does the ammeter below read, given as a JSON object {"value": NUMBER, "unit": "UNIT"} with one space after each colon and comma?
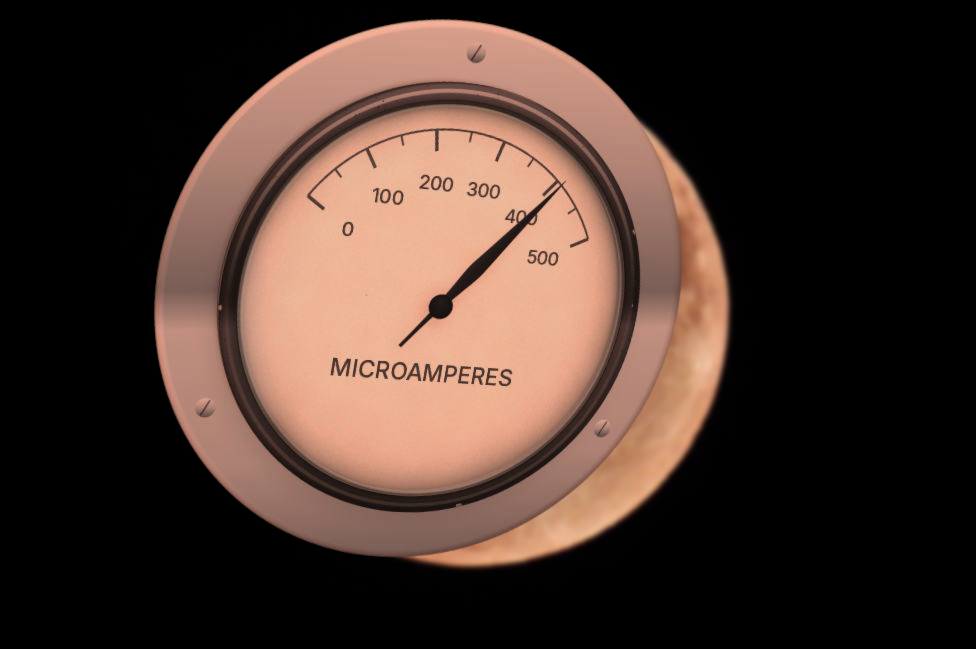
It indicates {"value": 400, "unit": "µA"}
